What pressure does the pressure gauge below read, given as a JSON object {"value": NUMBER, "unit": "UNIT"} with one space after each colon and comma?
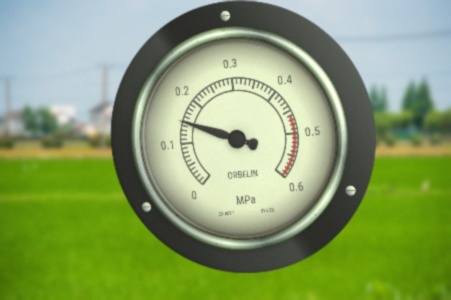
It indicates {"value": 0.15, "unit": "MPa"}
